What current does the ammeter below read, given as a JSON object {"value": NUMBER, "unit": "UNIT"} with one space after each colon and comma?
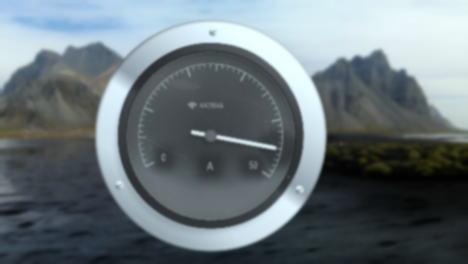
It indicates {"value": 45, "unit": "A"}
